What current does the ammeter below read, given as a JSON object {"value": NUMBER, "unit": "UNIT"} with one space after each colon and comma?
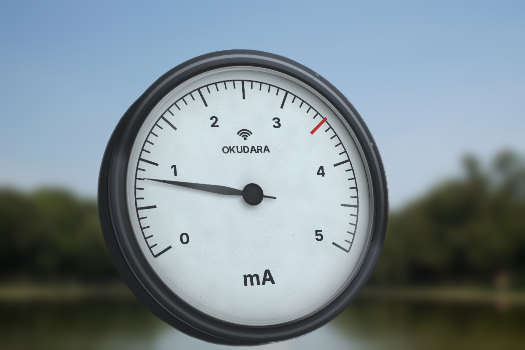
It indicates {"value": 0.8, "unit": "mA"}
